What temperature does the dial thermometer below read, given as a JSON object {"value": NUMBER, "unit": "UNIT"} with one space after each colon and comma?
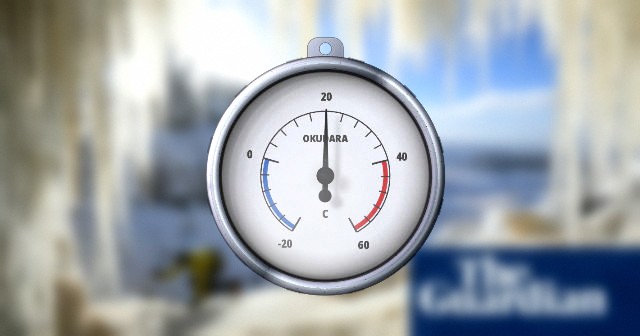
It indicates {"value": 20, "unit": "°C"}
